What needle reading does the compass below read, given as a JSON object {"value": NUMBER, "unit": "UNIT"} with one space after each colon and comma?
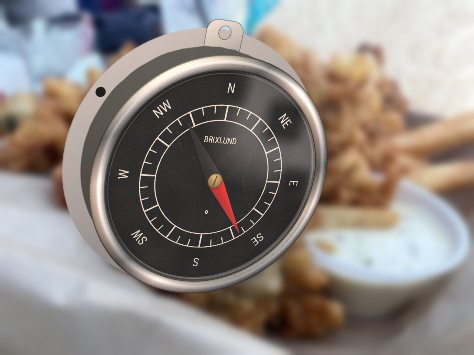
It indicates {"value": 145, "unit": "°"}
